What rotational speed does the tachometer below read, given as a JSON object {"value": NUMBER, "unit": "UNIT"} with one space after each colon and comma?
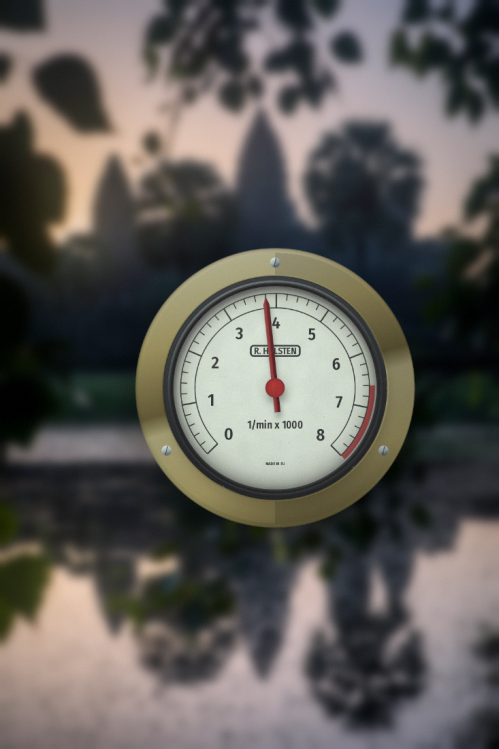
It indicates {"value": 3800, "unit": "rpm"}
